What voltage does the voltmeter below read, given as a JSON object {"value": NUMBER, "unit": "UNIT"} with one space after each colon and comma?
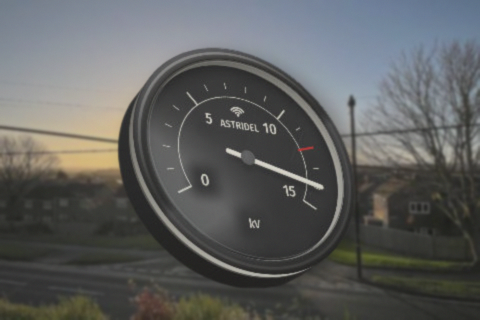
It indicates {"value": 14, "unit": "kV"}
